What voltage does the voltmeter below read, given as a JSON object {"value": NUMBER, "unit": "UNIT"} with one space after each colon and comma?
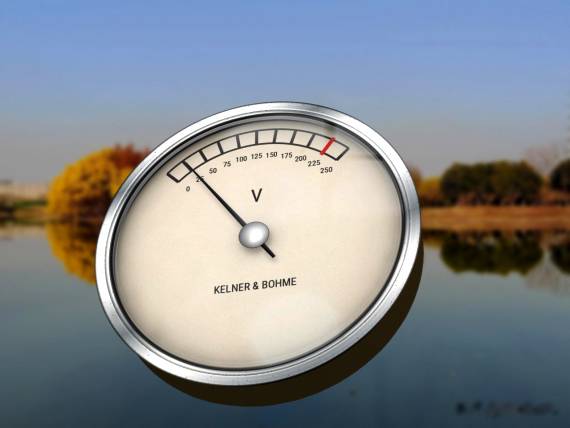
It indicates {"value": 25, "unit": "V"}
